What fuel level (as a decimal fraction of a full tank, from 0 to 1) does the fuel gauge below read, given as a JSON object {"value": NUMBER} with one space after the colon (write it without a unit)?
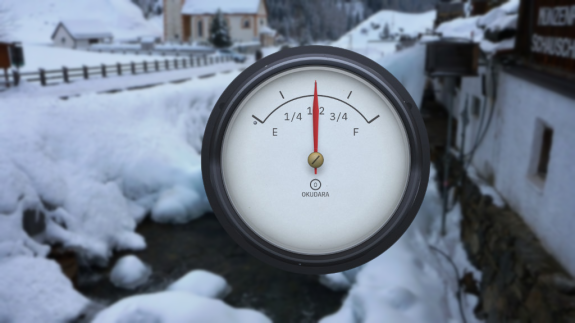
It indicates {"value": 0.5}
